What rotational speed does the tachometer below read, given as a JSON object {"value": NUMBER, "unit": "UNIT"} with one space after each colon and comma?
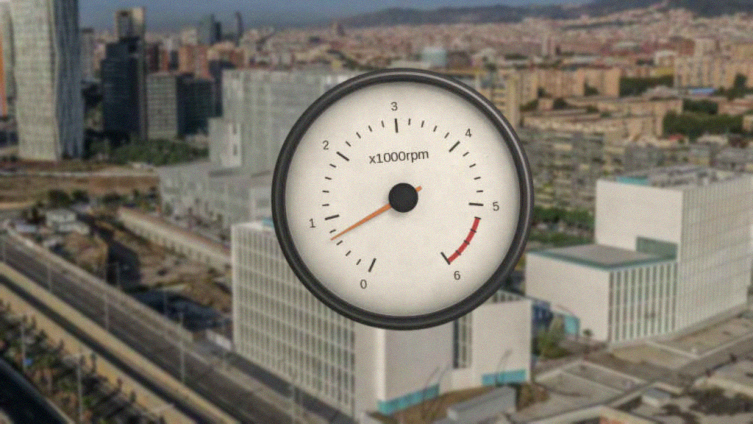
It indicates {"value": 700, "unit": "rpm"}
